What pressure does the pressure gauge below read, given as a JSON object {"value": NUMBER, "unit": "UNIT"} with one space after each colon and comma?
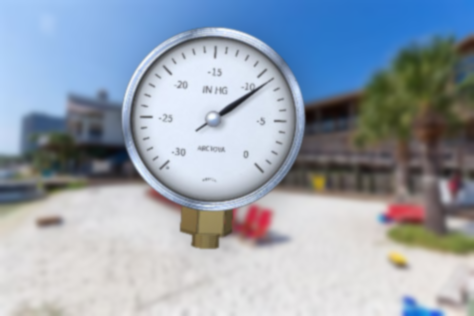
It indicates {"value": -9, "unit": "inHg"}
